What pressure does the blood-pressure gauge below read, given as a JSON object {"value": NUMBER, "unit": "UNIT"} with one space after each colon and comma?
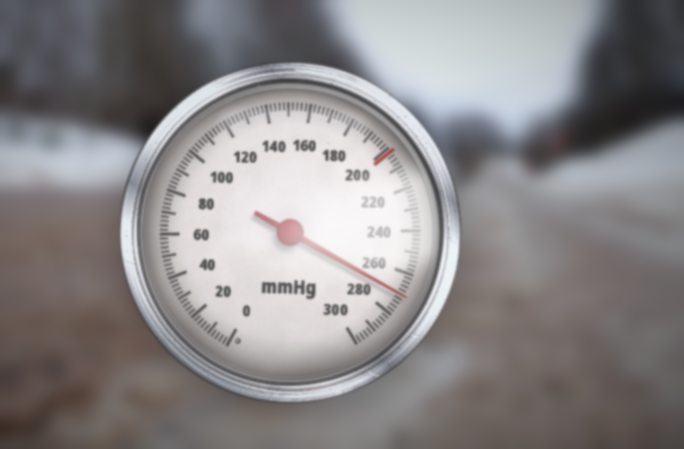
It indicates {"value": 270, "unit": "mmHg"}
